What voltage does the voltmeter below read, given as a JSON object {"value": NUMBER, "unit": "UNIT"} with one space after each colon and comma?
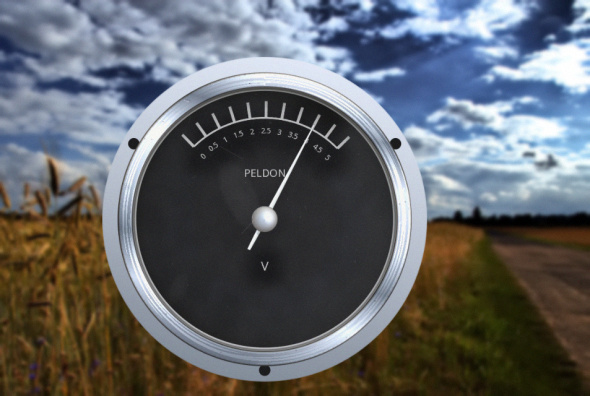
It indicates {"value": 4, "unit": "V"}
